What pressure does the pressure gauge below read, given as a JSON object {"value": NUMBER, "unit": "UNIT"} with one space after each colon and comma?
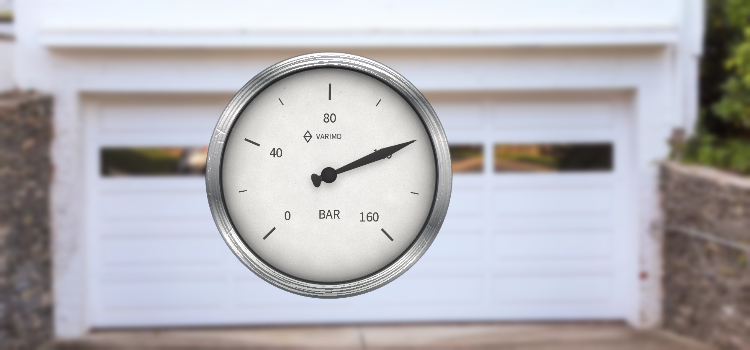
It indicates {"value": 120, "unit": "bar"}
